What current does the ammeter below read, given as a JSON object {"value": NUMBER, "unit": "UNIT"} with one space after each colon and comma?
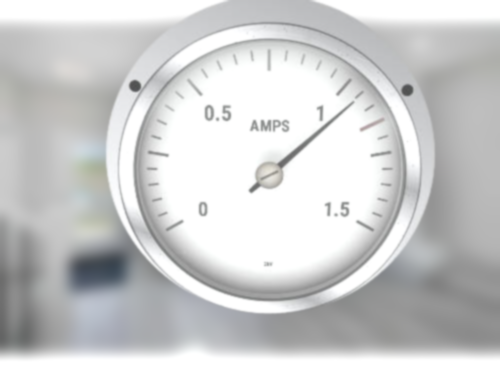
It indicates {"value": 1.05, "unit": "A"}
